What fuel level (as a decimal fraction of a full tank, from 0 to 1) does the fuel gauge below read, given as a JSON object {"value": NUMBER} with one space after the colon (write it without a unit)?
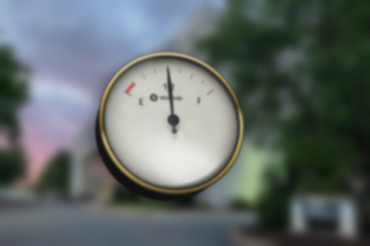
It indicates {"value": 0.5}
